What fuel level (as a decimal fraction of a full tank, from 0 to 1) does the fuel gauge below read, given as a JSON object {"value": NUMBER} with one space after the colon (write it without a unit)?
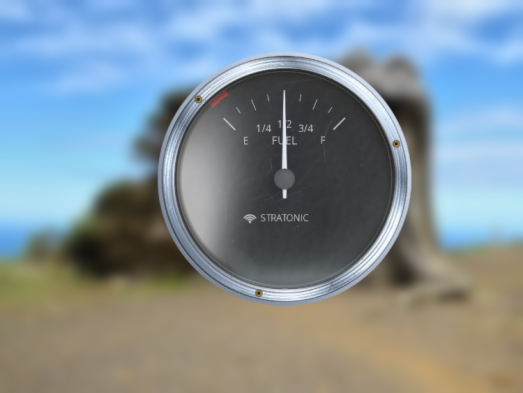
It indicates {"value": 0.5}
